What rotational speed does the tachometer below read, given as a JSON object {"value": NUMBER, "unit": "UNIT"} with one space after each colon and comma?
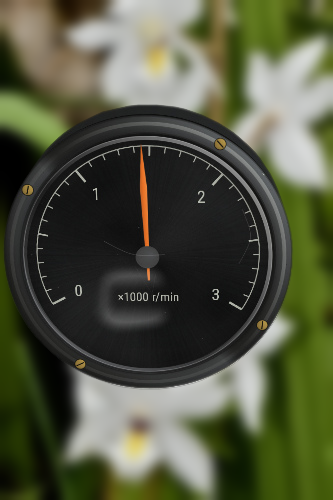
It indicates {"value": 1450, "unit": "rpm"}
